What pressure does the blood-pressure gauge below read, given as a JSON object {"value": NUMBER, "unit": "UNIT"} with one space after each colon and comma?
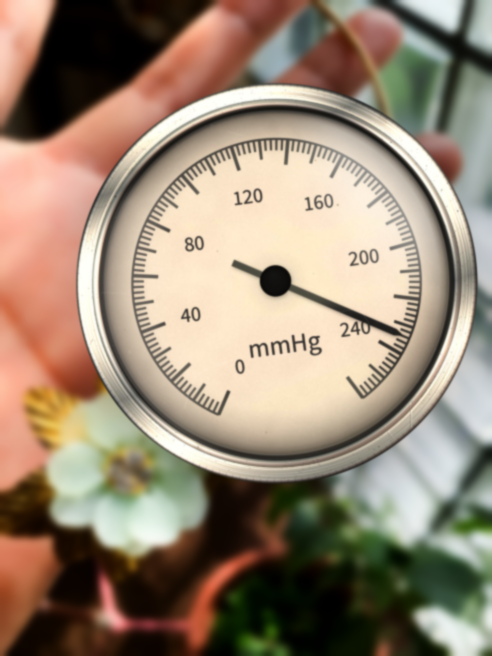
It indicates {"value": 234, "unit": "mmHg"}
